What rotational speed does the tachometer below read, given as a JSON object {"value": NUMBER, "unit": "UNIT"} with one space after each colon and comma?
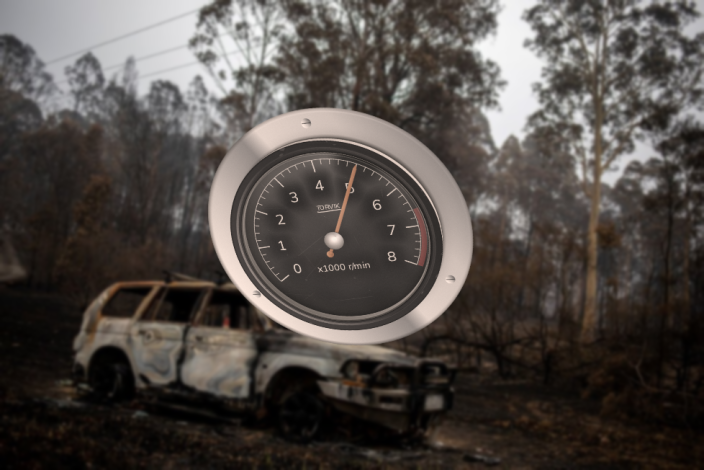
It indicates {"value": 5000, "unit": "rpm"}
